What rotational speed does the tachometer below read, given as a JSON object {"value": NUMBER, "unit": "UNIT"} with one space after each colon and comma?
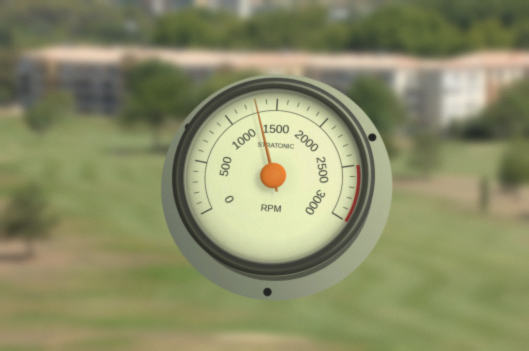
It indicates {"value": 1300, "unit": "rpm"}
